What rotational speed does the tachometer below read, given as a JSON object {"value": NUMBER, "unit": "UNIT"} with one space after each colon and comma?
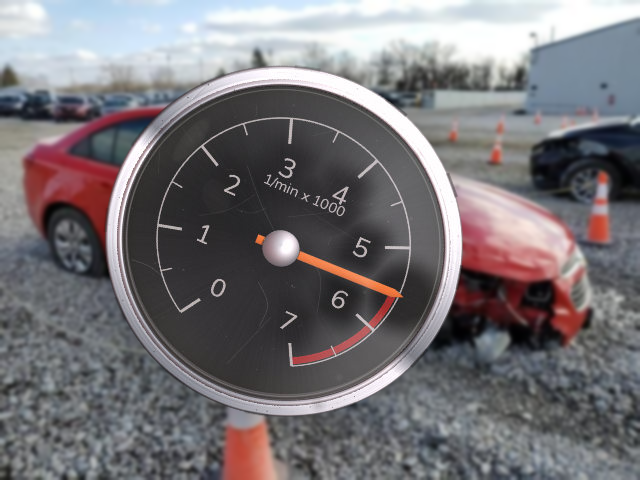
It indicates {"value": 5500, "unit": "rpm"}
